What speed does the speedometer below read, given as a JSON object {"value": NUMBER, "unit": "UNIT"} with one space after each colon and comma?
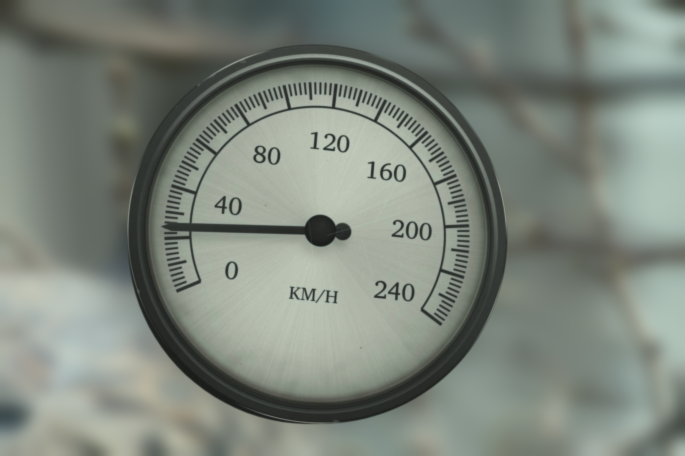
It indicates {"value": 24, "unit": "km/h"}
